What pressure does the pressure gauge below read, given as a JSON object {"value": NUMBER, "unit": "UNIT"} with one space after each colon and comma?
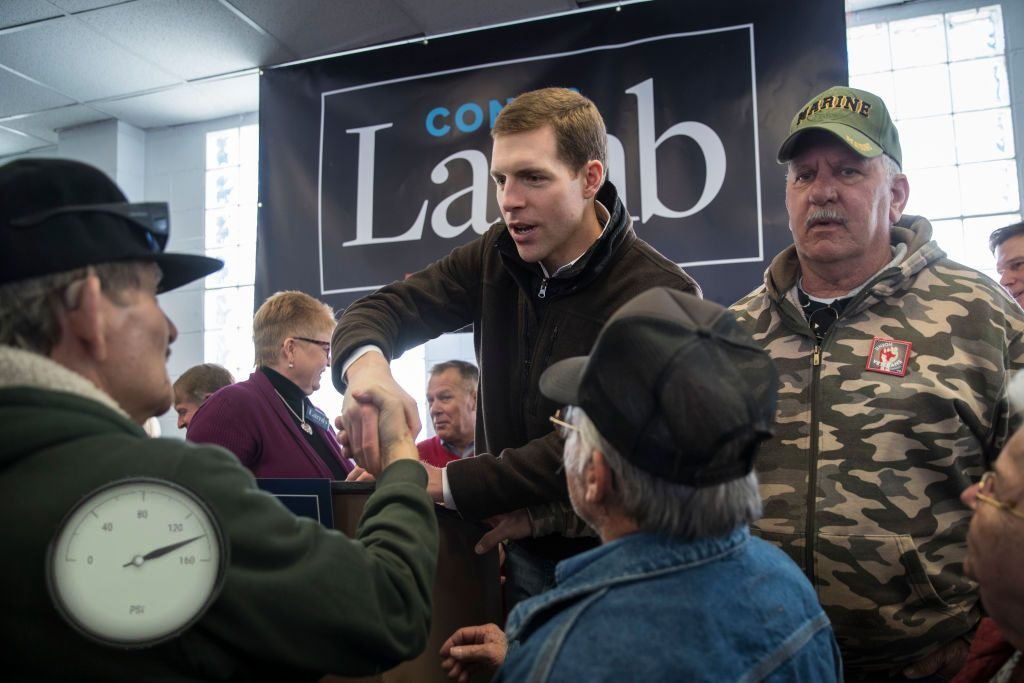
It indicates {"value": 140, "unit": "psi"}
